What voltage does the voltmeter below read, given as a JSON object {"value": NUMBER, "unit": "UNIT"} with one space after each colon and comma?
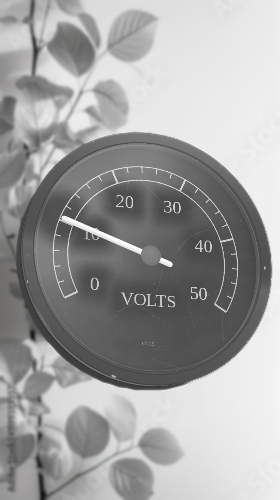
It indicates {"value": 10, "unit": "V"}
